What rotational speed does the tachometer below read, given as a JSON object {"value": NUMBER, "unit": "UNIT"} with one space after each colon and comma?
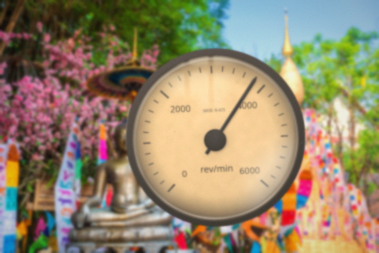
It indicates {"value": 3800, "unit": "rpm"}
